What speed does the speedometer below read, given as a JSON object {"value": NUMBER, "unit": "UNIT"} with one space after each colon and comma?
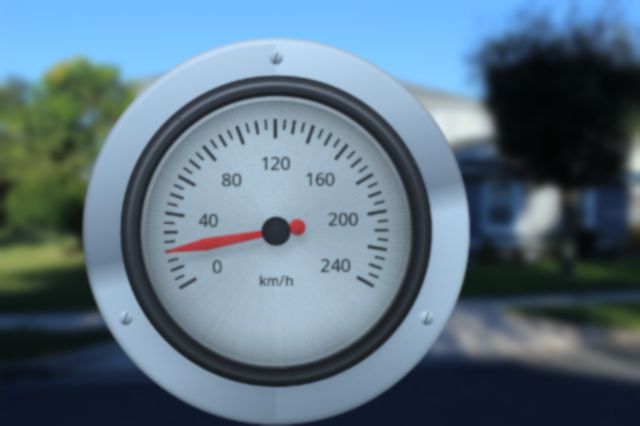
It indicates {"value": 20, "unit": "km/h"}
